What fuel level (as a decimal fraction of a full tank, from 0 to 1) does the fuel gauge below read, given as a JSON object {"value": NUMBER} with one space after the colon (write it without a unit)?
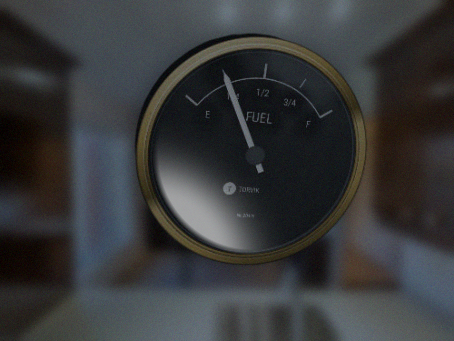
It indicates {"value": 0.25}
